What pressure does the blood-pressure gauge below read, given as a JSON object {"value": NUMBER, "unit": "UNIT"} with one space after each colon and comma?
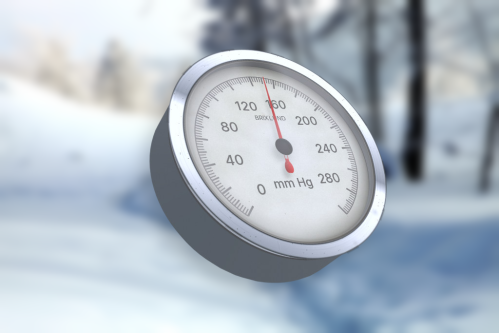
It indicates {"value": 150, "unit": "mmHg"}
